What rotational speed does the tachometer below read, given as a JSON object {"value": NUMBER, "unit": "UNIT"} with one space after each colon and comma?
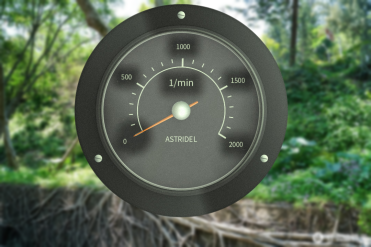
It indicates {"value": 0, "unit": "rpm"}
